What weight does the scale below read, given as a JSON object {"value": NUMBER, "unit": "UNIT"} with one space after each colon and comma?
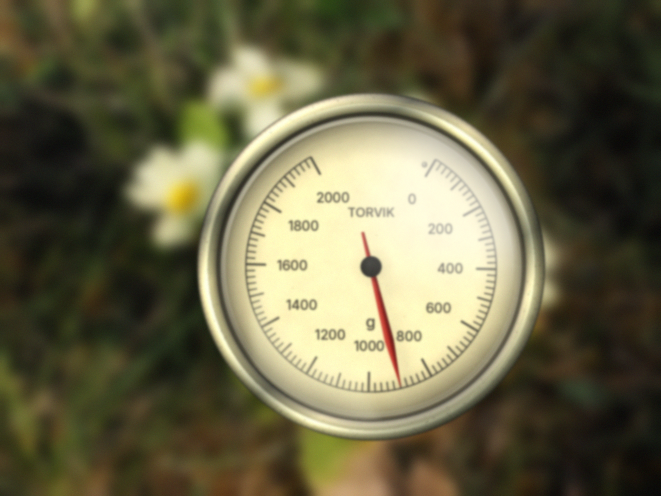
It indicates {"value": 900, "unit": "g"}
